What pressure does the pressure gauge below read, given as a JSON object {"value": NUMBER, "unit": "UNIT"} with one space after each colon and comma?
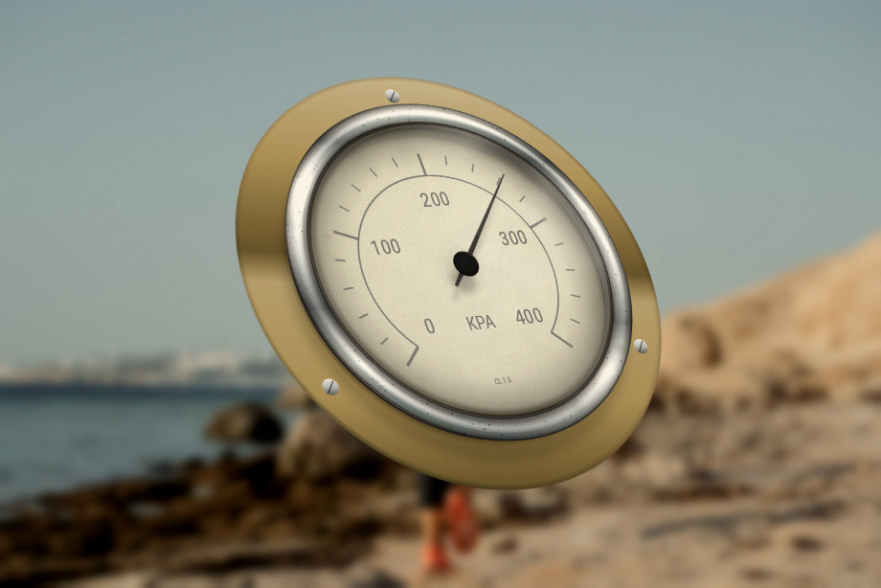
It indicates {"value": 260, "unit": "kPa"}
